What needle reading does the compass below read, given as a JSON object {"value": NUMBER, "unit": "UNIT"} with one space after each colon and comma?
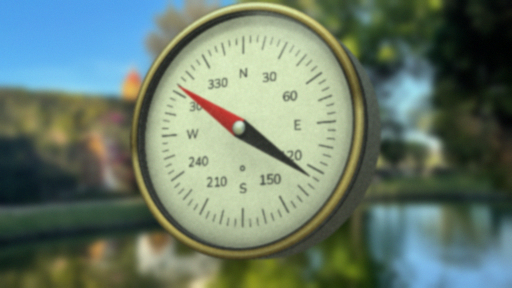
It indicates {"value": 305, "unit": "°"}
